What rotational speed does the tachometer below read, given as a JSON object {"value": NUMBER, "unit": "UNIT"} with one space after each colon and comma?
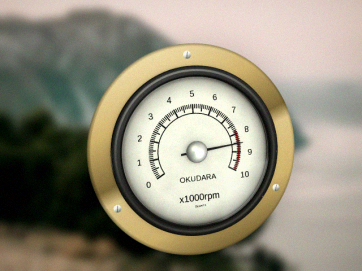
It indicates {"value": 8500, "unit": "rpm"}
